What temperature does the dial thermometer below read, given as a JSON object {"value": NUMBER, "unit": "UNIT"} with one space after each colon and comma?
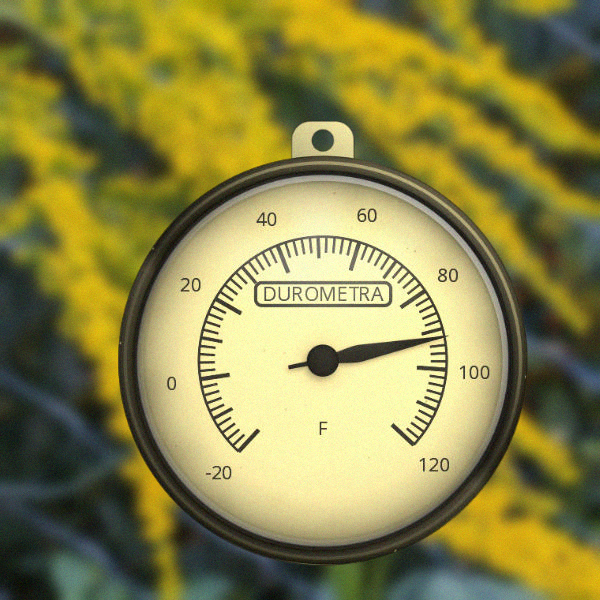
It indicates {"value": 92, "unit": "°F"}
